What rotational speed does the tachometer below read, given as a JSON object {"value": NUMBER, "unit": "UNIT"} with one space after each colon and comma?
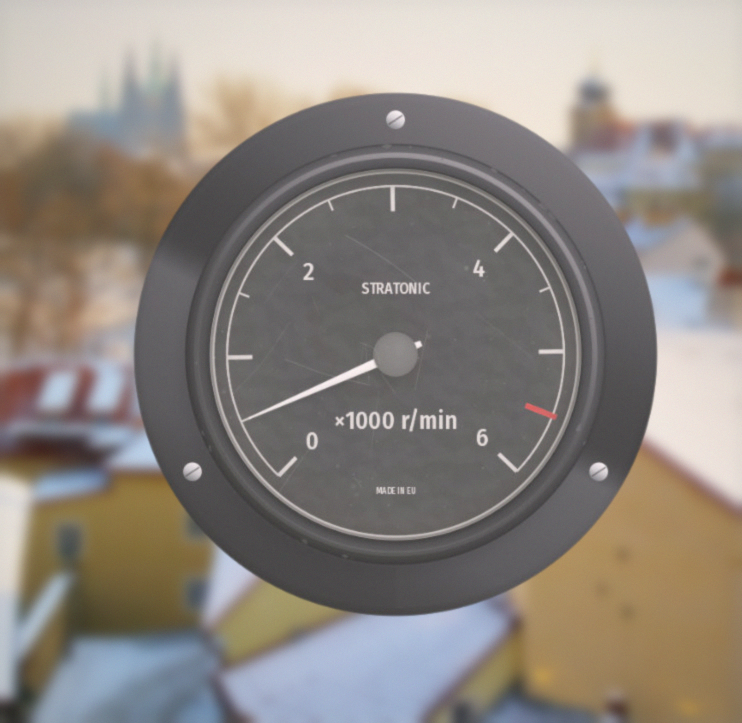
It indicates {"value": 500, "unit": "rpm"}
